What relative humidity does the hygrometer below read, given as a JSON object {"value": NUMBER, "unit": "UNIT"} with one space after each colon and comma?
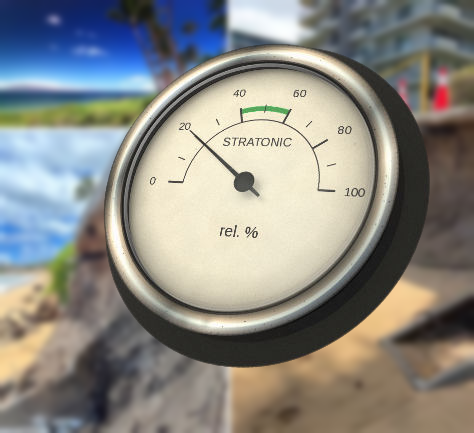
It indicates {"value": 20, "unit": "%"}
